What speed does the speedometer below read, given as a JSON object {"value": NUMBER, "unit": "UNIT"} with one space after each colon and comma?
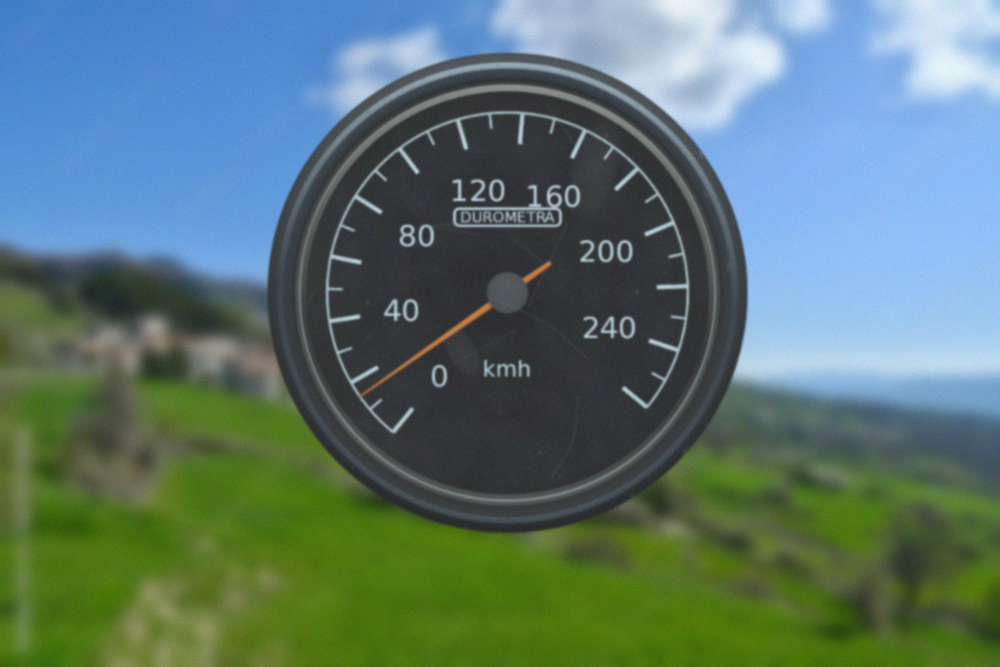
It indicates {"value": 15, "unit": "km/h"}
